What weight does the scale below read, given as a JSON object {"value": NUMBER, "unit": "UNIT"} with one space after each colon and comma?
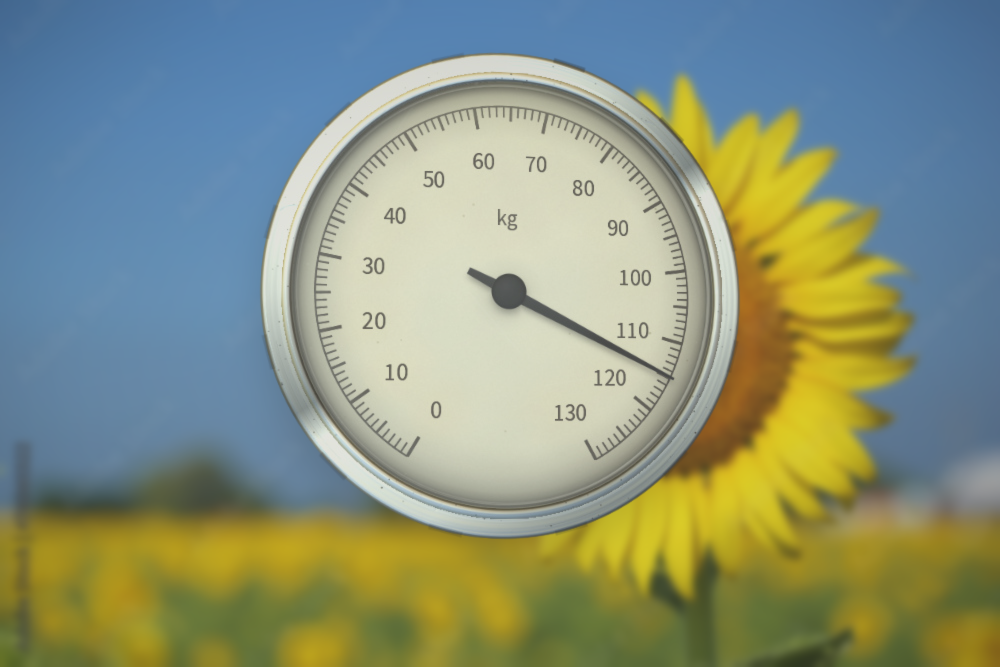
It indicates {"value": 115, "unit": "kg"}
